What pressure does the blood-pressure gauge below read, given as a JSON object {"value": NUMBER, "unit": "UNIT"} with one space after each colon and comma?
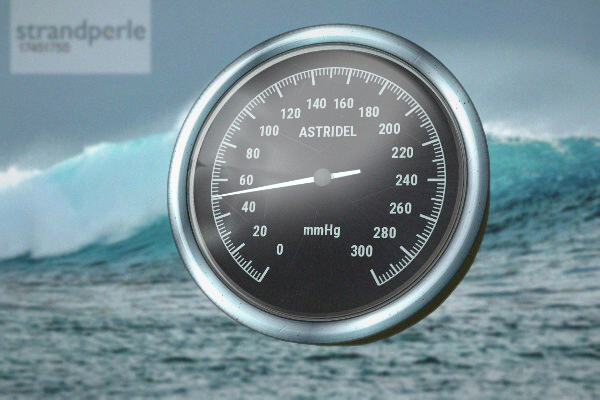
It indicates {"value": 50, "unit": "mmHg"}
